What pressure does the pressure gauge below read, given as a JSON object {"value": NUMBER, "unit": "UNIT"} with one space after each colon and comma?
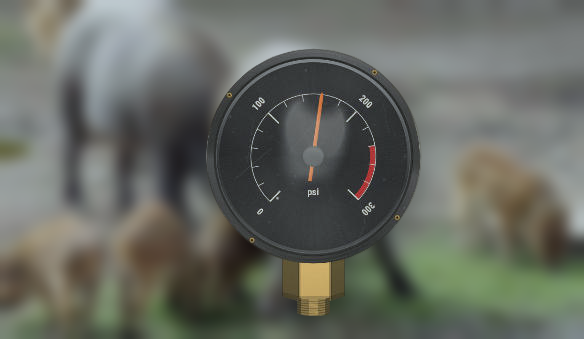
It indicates {"value": 160, "unit": "psi"}
